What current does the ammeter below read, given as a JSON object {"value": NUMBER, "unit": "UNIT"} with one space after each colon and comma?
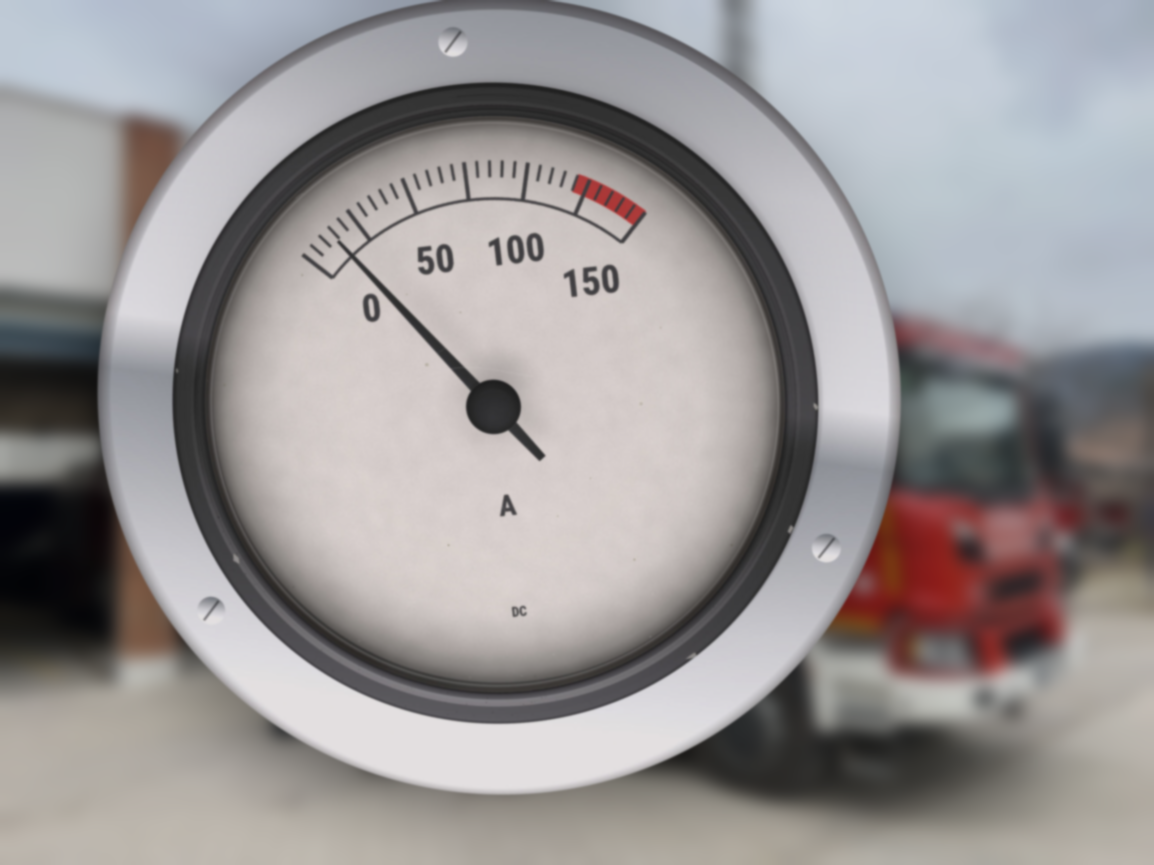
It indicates {"value": 15, "unit": "A"}
